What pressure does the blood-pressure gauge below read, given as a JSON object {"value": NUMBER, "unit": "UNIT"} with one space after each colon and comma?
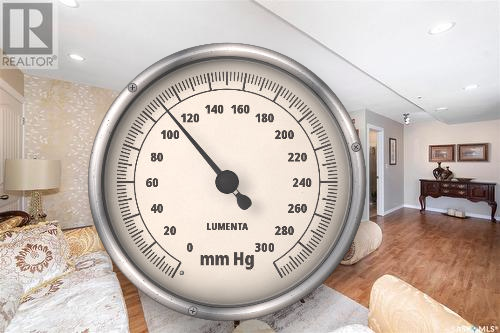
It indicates {"value": 110, "unit": "mmHg"}
